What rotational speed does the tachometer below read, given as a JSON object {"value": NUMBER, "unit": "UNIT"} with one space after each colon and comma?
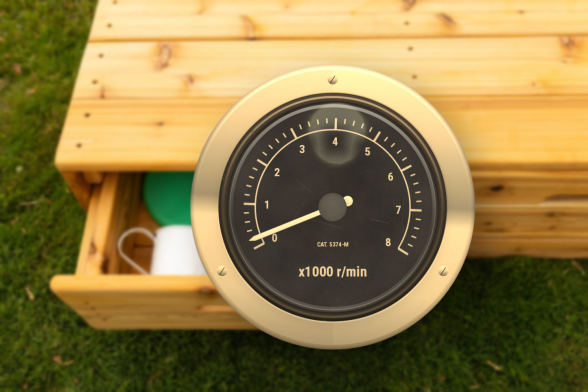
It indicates {"value": 200, "unit": "rpm"}
